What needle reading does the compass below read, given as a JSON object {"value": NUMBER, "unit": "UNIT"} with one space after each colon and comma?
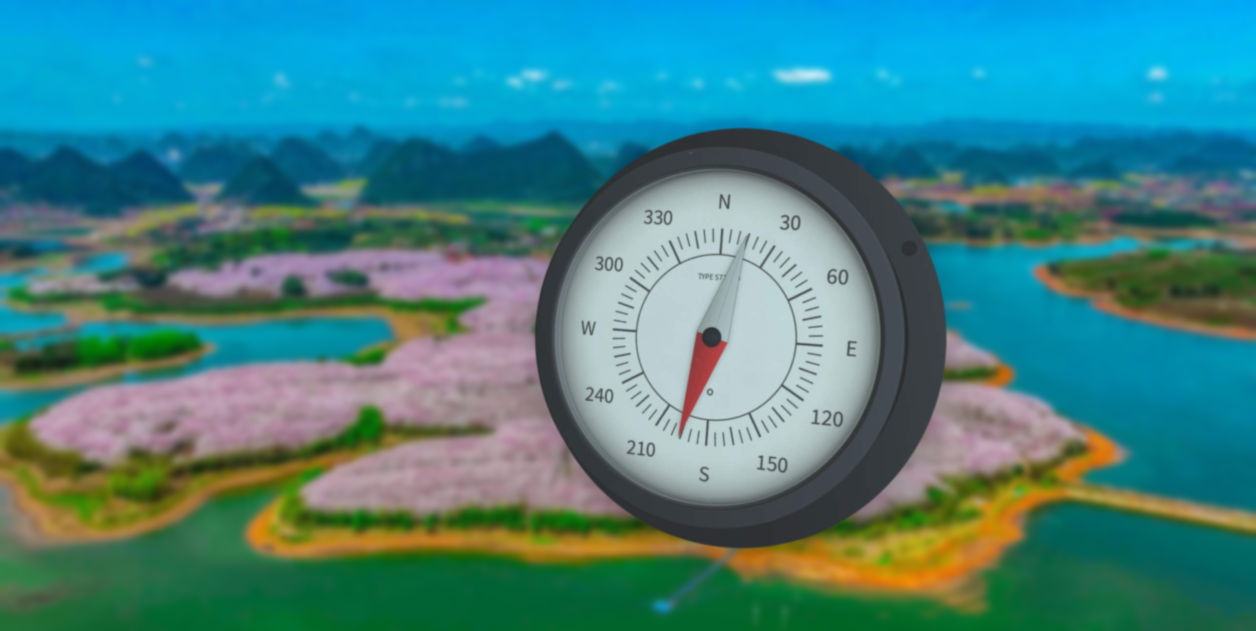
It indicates {"value": 195, "unit": "°"}
